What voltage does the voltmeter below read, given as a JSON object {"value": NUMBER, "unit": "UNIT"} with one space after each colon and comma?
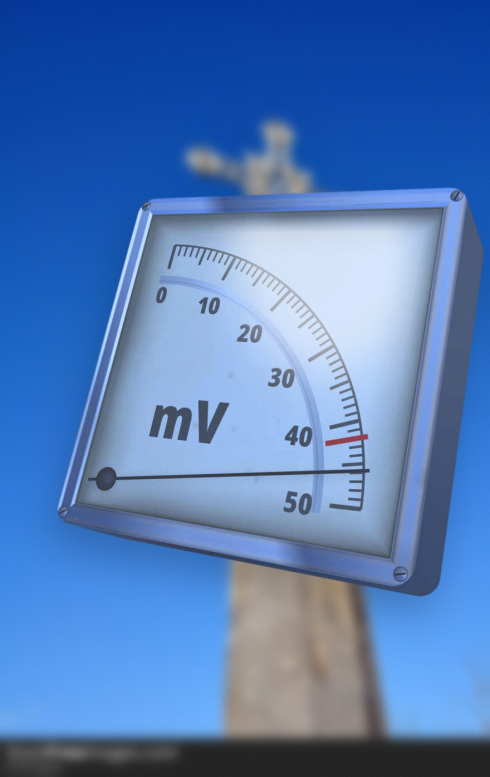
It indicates {"value": 46, "unit": "mV"}
